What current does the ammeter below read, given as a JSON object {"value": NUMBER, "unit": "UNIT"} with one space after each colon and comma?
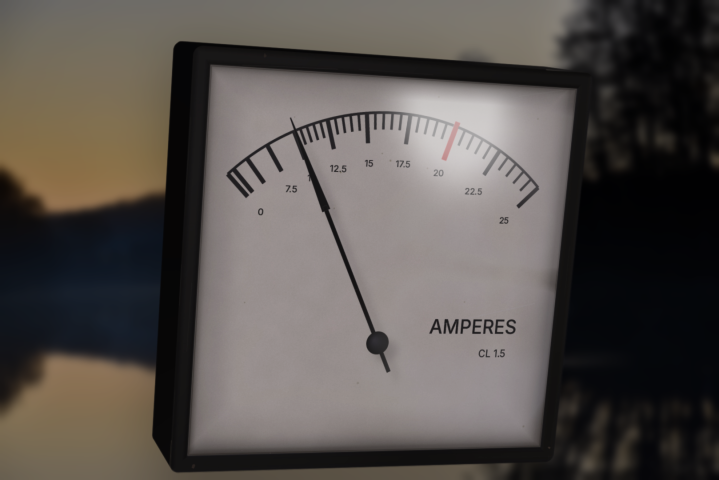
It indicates {"value": 10, "unit": "A"}
